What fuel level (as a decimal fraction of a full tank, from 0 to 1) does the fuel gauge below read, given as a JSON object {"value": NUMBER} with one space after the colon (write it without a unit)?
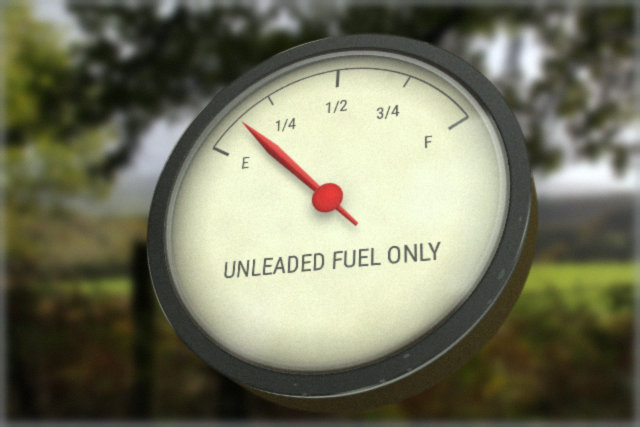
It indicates {"value": 0.125}
